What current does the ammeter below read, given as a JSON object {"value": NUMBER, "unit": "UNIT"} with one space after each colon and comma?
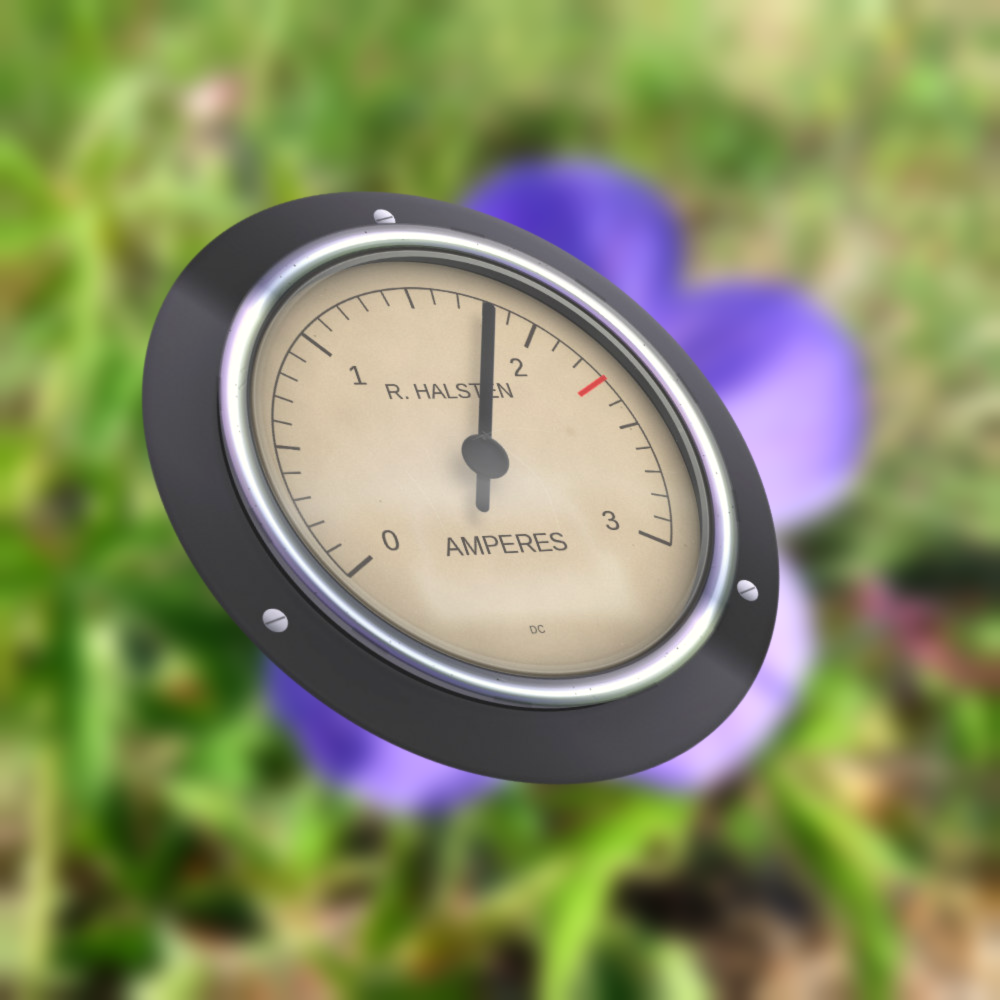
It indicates {"value": 1.8, "unit": "A"}
